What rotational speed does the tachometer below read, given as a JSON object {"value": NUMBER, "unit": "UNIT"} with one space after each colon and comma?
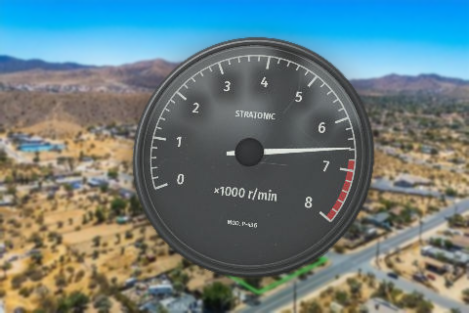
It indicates {"value": 6600, "unit": "rpm"}
